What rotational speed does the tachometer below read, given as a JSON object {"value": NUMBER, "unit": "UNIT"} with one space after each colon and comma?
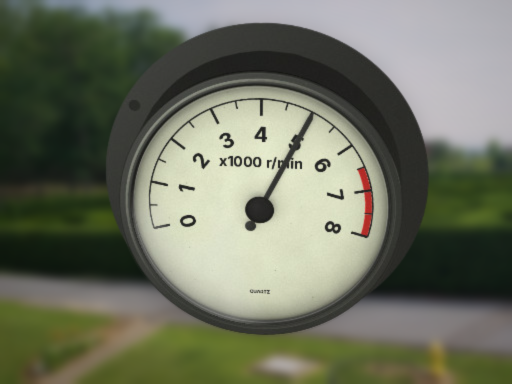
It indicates {"value": 5000, "unit": "rpm"}
